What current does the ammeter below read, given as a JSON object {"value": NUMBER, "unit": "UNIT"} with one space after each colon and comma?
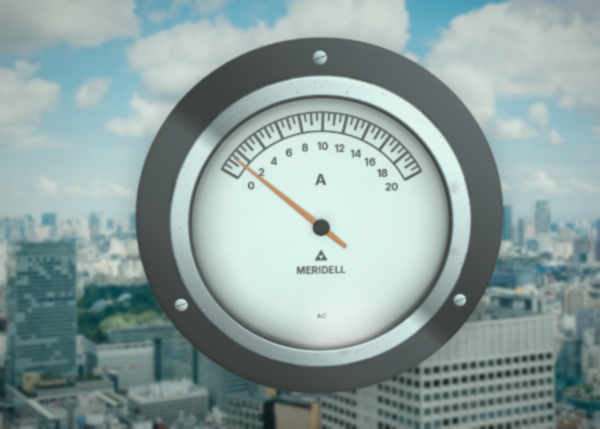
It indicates {"value": 1.5, "unit": "A"}
